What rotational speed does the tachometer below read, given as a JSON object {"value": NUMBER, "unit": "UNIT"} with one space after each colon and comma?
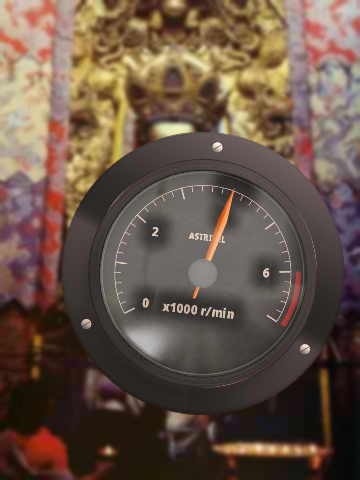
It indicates {"value": 4000, "unit": "rpm"}
